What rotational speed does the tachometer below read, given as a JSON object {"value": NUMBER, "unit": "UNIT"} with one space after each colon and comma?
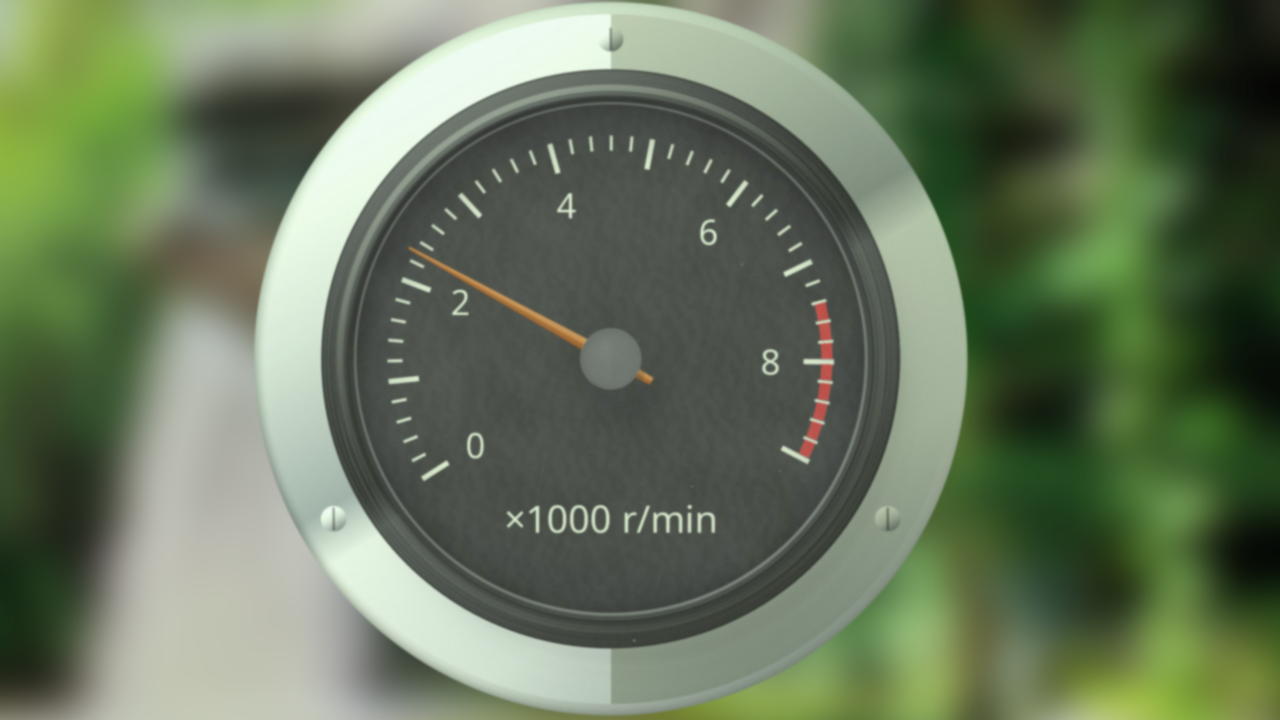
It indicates {"value": 2300, "unit": "rpm"}
